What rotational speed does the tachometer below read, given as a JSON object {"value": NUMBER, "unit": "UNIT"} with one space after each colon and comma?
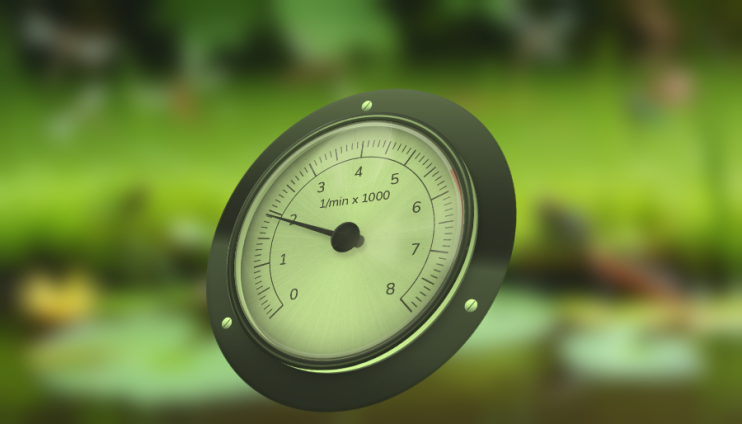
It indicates {"value": 1900, "unit": "rpm"}
